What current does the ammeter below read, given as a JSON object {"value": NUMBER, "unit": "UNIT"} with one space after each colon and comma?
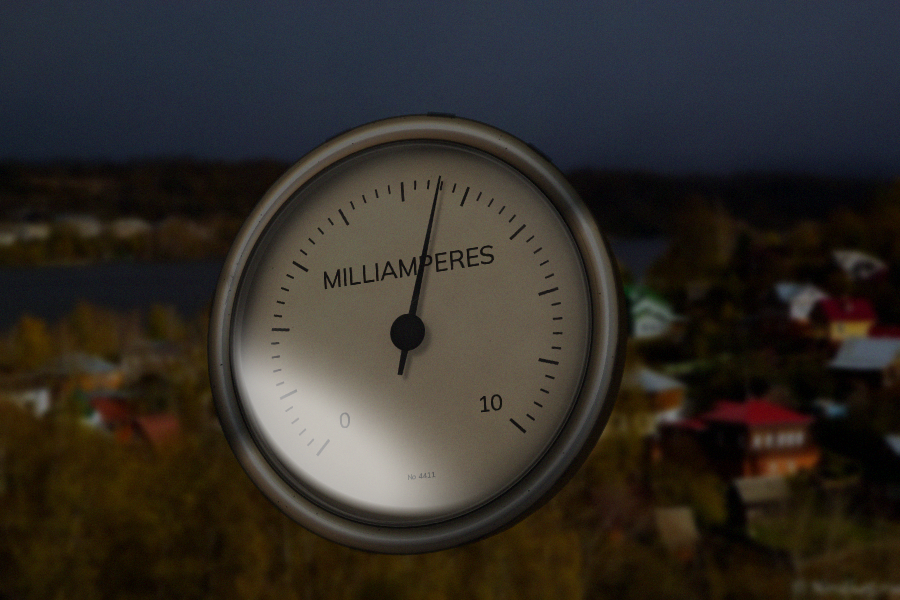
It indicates {"value": 5.6, "unit": "mA"}
